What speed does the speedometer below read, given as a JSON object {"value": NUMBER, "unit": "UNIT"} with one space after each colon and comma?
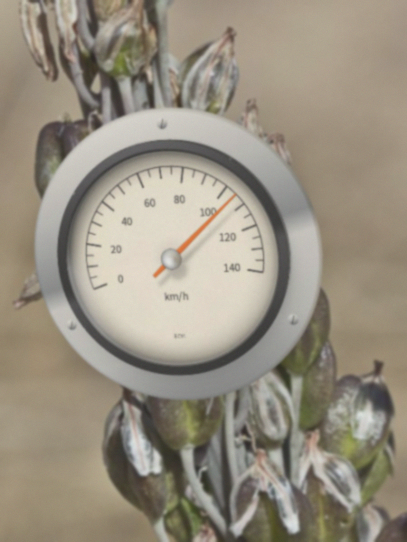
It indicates {"value": 105, "unit": "km/h"}
